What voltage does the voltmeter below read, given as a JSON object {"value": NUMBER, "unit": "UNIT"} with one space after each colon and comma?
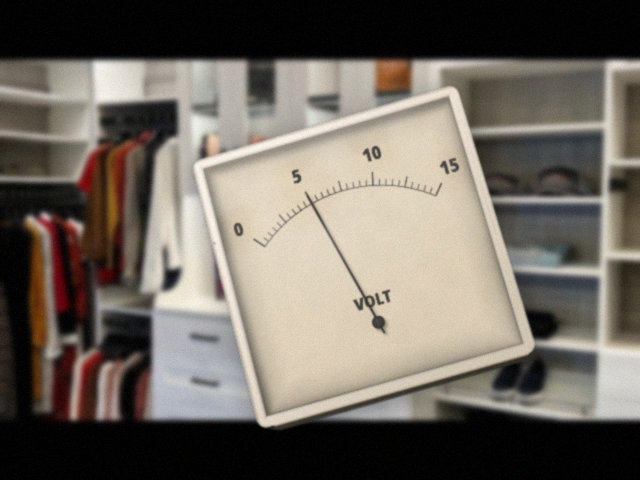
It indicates {"value": 5, "unit": "V"}
